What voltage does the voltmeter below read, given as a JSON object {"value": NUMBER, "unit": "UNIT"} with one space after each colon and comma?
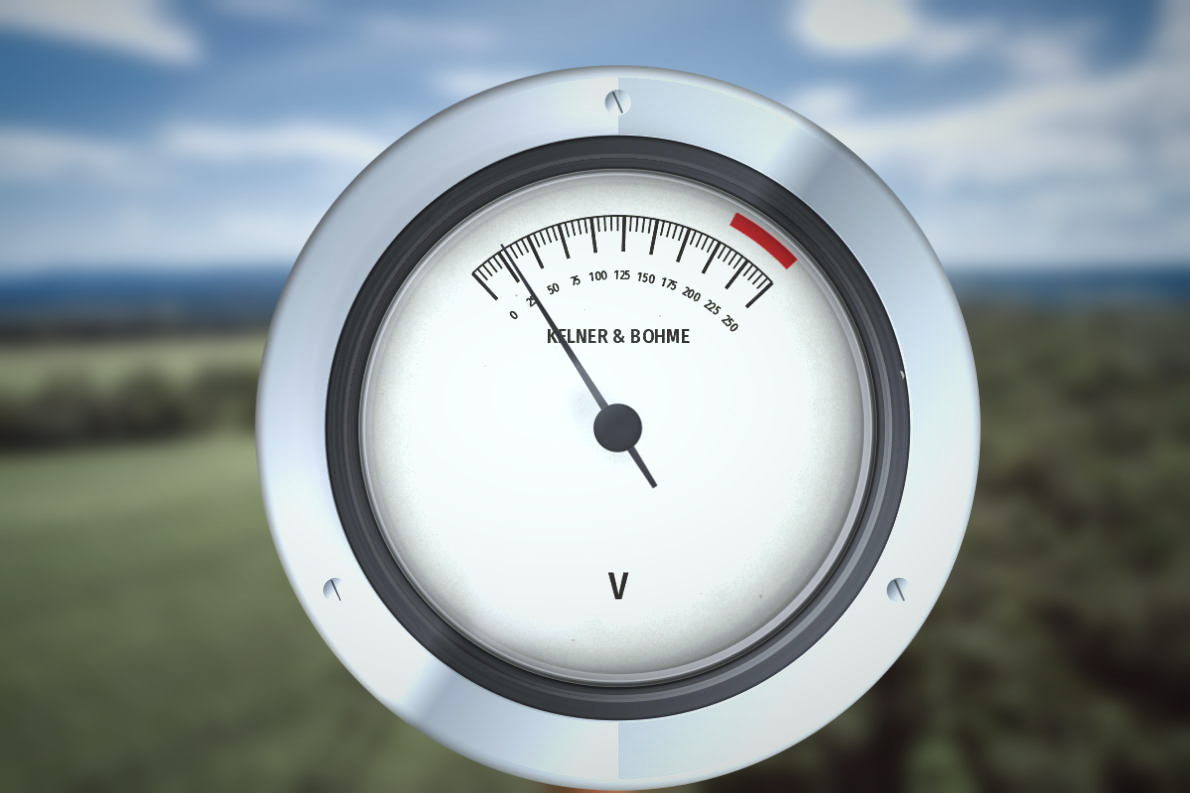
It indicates {"value": 30, "unit": "V"}
